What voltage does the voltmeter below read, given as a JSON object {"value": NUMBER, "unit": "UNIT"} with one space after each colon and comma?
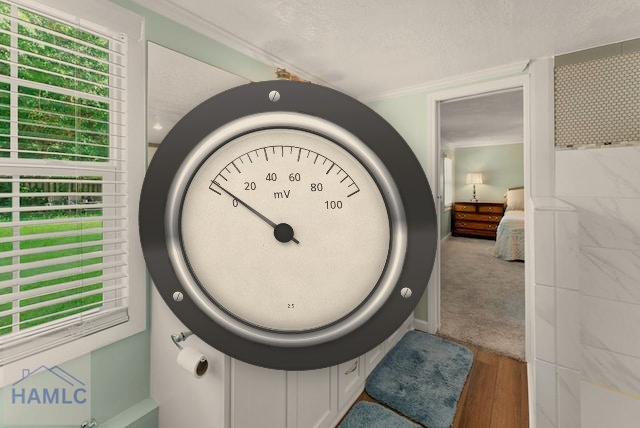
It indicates {"value": 5, "unit": "mV"}
